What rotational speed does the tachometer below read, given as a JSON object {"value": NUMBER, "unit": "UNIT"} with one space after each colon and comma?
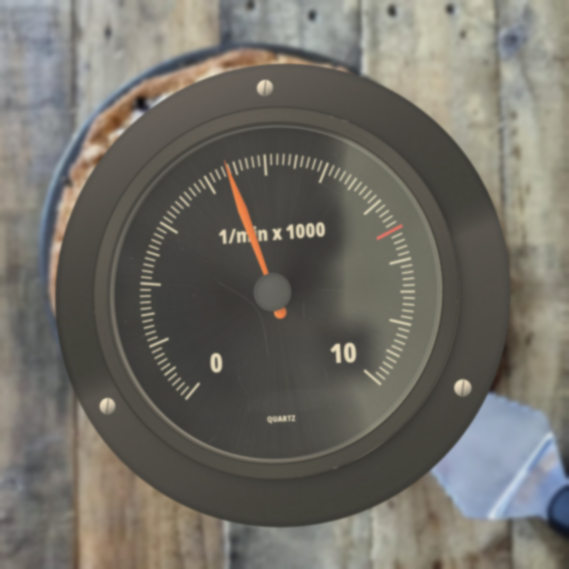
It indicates {"value": 4400, "unit": "rpm"}
